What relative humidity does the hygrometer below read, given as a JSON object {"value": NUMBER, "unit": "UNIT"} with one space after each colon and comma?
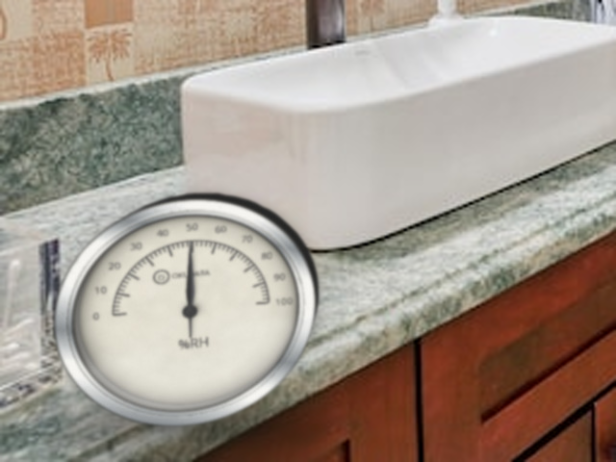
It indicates {"value": 50, "unit": "%"}
